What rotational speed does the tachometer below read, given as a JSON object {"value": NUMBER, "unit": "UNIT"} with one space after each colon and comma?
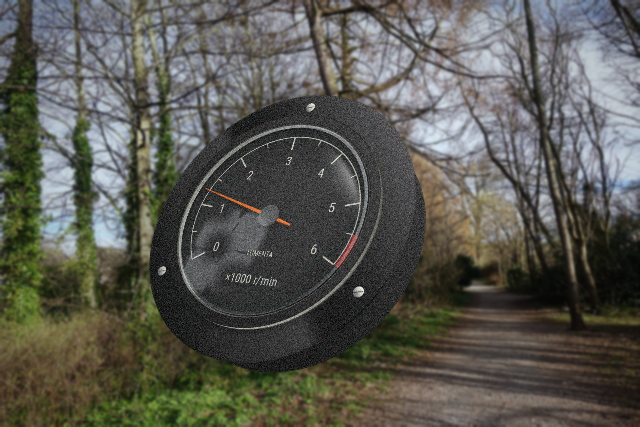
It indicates {"value": 1250, "unit": "rpm"}
